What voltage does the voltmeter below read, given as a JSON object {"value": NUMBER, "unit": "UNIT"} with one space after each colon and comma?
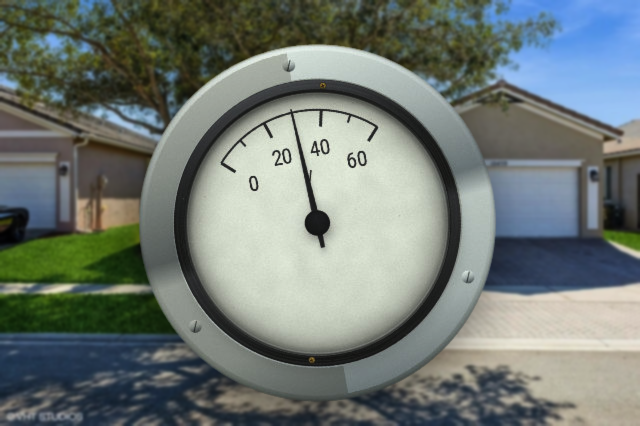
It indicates {"value": 30, "unit": "V"}
